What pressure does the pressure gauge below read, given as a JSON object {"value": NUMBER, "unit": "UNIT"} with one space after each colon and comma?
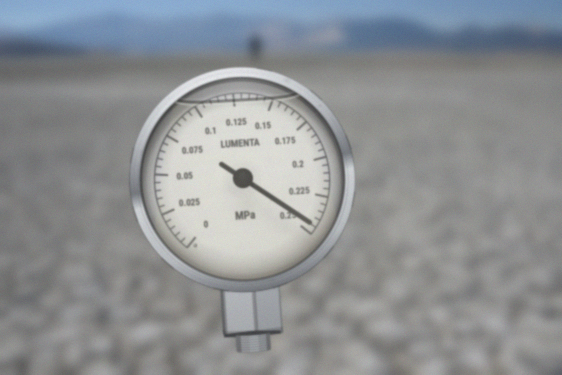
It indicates {"value": 0.245, "unit": "MPa"}
